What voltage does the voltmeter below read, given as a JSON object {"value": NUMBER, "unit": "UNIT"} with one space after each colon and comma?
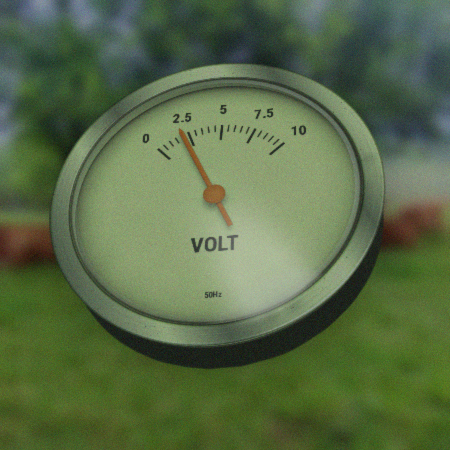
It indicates {"value": 2, "unit": "V"}
